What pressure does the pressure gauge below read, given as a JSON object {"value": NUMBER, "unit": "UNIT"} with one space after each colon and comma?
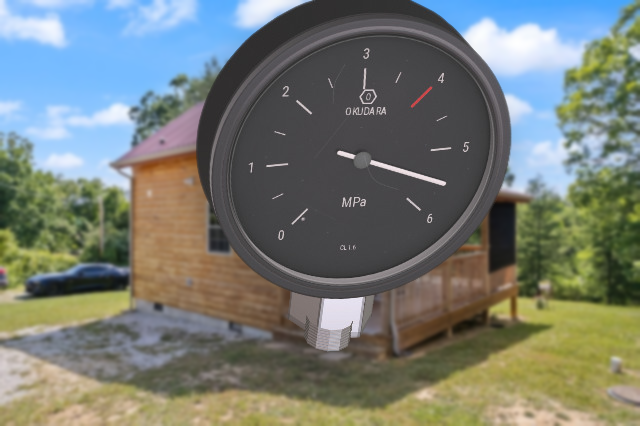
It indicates {"value": 5.5, "unit": "MPa"}
